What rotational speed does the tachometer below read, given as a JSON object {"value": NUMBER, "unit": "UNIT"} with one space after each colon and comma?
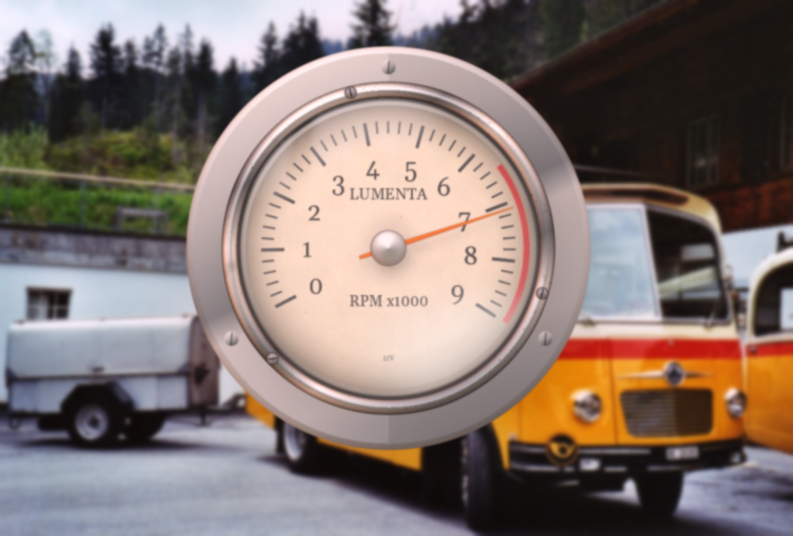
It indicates {"value": 7100, "unit": "rpm"}
